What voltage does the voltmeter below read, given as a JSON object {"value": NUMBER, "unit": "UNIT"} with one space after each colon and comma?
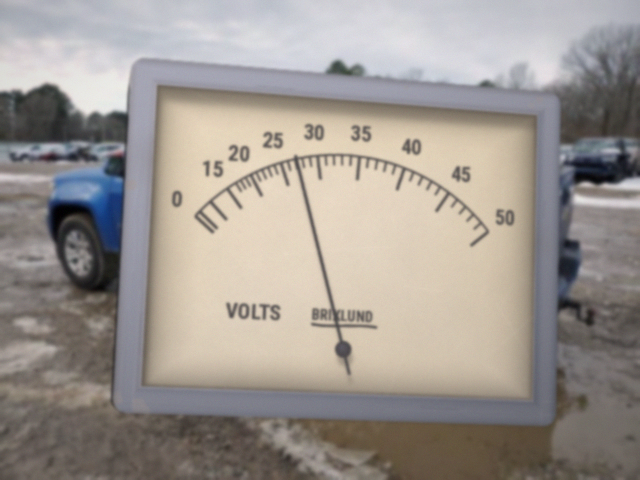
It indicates {"value": 27, "unit": "V"}
